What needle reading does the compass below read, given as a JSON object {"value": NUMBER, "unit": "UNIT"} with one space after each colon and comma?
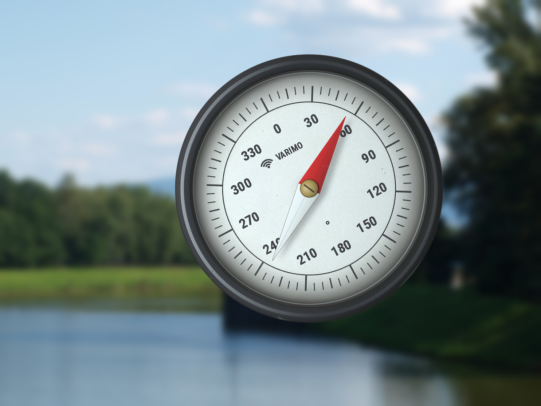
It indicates {"value": 55, "unit": "°"}
